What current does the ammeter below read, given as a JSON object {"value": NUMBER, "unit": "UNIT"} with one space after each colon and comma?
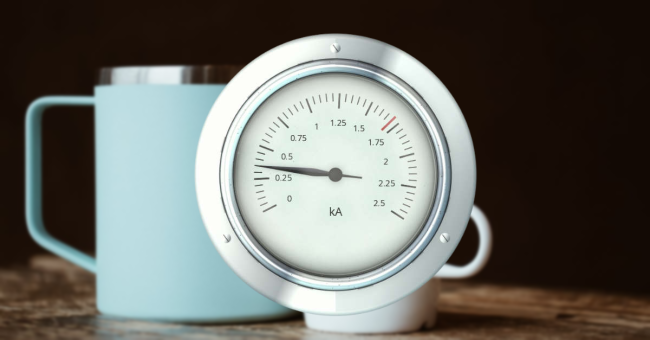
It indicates {"value": 0.35, "unit": "kA"}
